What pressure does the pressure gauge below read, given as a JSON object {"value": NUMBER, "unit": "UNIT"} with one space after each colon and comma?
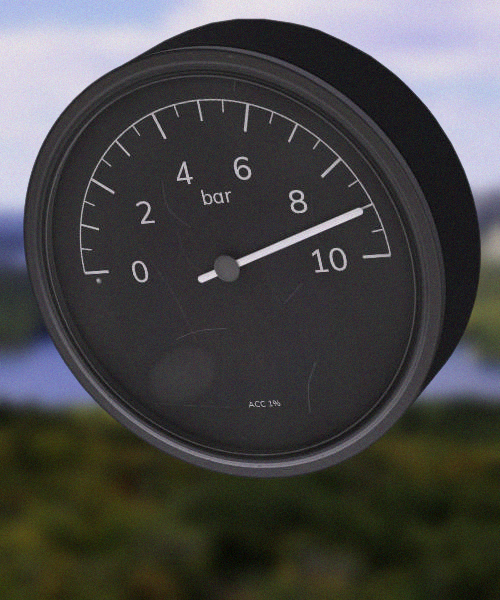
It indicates {"value": 9, "unit": "bar"}
